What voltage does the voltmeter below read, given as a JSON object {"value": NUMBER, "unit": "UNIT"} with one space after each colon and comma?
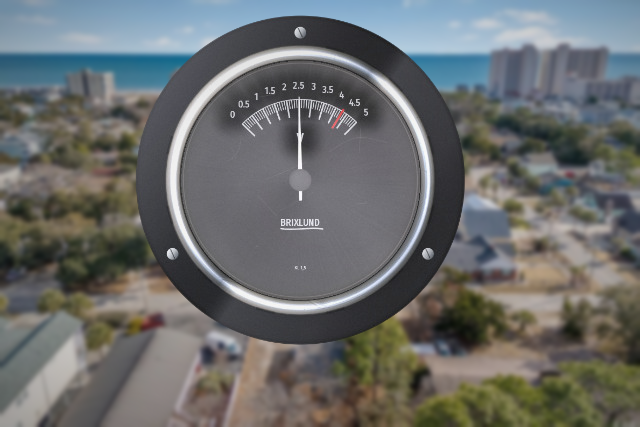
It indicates {"value": 2.5, "unit": "V"}
